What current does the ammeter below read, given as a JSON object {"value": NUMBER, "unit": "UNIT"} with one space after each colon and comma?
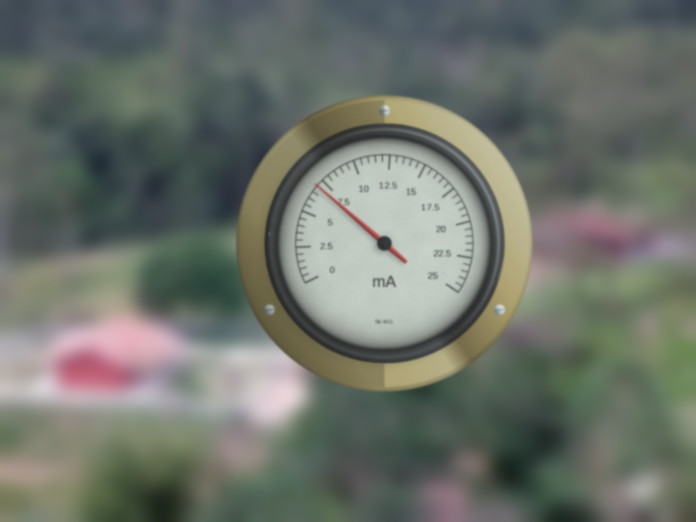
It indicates {"value": 7, "unit": "mA"}
